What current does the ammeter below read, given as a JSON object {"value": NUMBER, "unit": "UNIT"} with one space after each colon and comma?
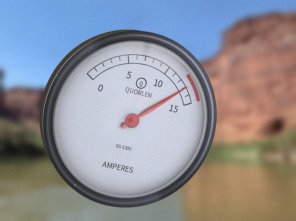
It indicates {"value": 13, "unit": "A"}
